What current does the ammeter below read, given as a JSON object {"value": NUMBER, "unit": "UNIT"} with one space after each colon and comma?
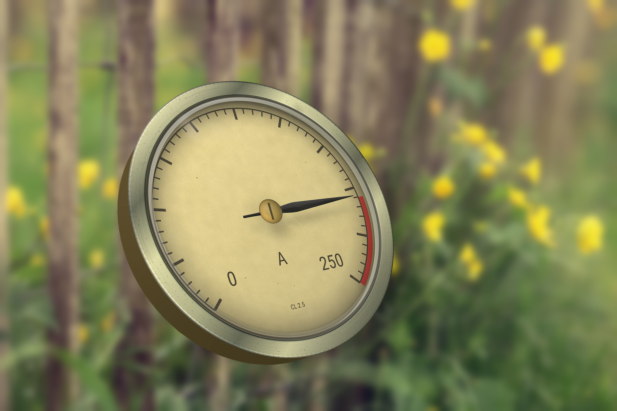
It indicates {"value": 205, "unit": "A"}
